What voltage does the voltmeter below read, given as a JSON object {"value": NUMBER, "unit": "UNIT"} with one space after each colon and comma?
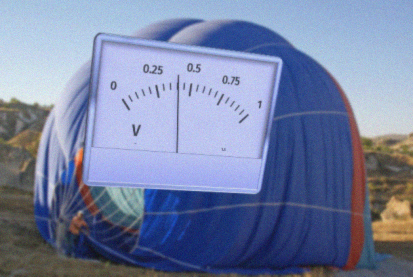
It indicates {"value": 0.4, "unit": "V"}
